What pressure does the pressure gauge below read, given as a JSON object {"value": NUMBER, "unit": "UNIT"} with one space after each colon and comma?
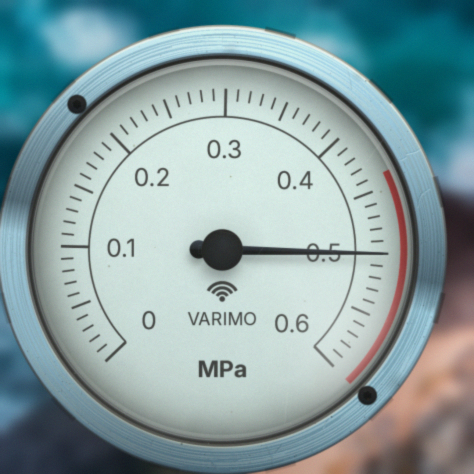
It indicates {"value": 0.5, "unit": "MPa"}
